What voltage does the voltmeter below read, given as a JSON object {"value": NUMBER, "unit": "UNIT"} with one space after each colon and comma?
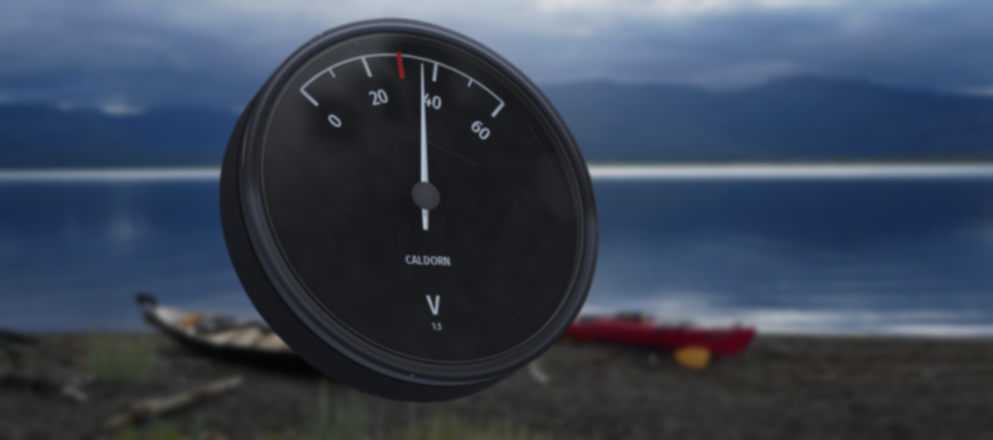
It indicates {"value": 35, "unit": "V"}
